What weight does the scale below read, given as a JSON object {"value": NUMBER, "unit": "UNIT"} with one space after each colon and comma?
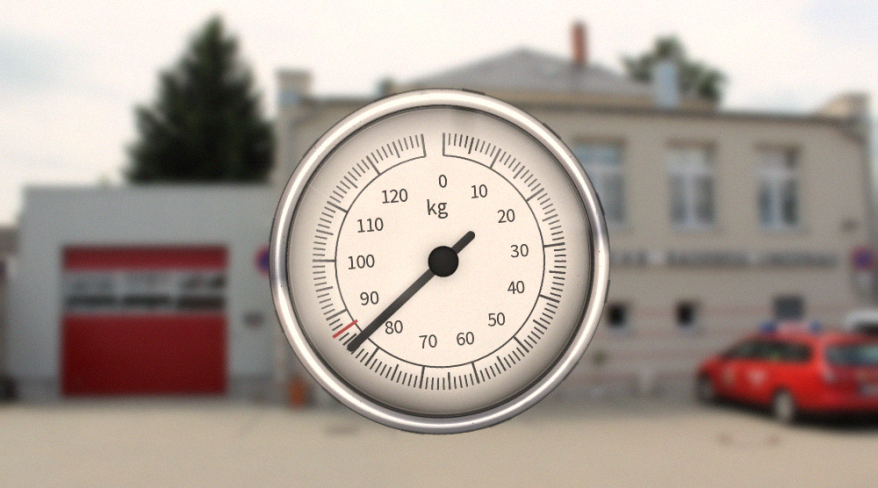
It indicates {"value": 84, "unit": "kg"}
